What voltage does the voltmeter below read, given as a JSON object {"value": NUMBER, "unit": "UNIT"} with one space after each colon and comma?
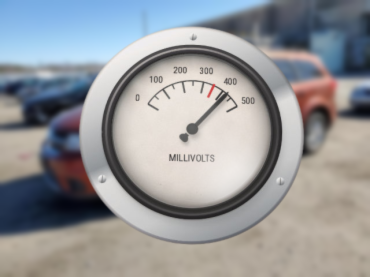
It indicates {"value": 425, "unit": "mV"}
